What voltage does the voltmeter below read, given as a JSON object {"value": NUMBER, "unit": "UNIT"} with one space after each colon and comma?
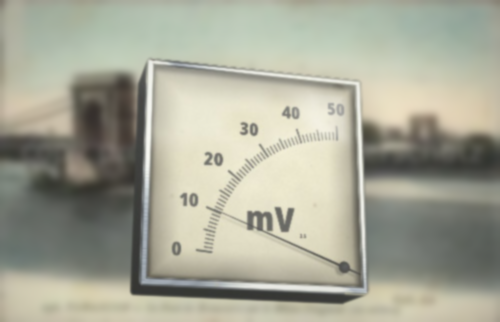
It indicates {"value": 10, "unit": "mV"}
